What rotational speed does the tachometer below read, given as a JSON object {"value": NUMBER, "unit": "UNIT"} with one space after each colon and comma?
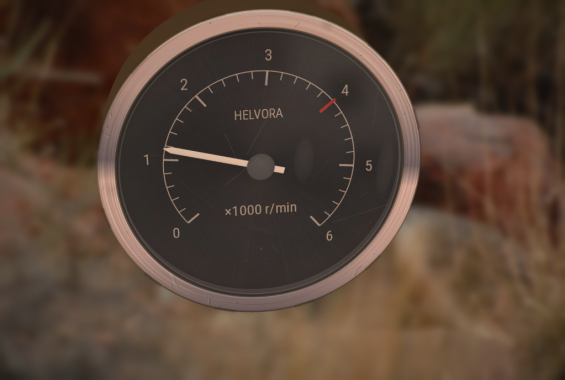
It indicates {"value": 1200, "unit": "rpm"}
